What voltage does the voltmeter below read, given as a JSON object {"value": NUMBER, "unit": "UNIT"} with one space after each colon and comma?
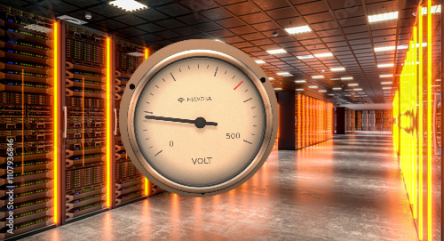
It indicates {"value": 90, "unit": "V"}
